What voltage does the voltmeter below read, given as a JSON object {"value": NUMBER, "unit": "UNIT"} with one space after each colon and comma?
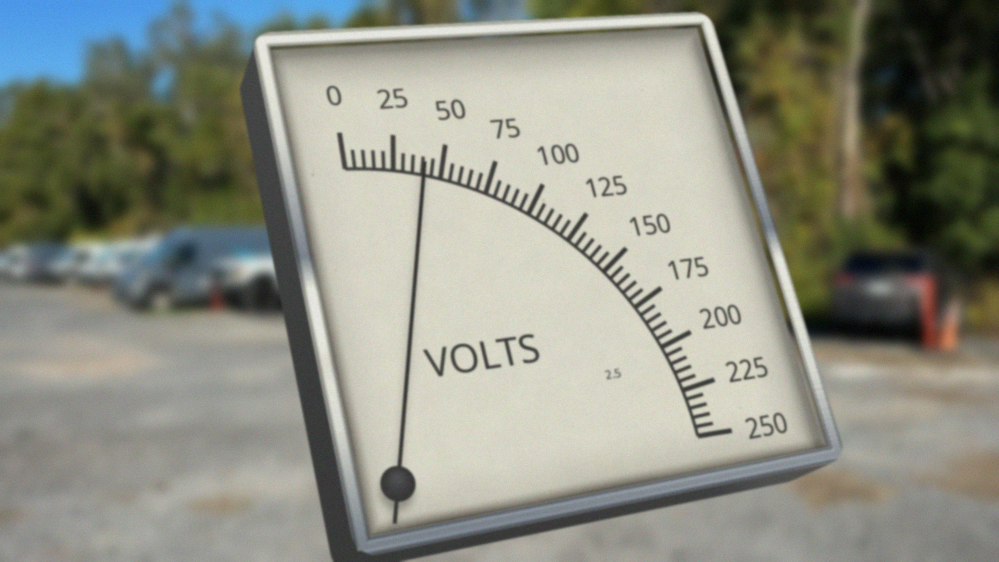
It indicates {"value": 40, "unit": "V"}
